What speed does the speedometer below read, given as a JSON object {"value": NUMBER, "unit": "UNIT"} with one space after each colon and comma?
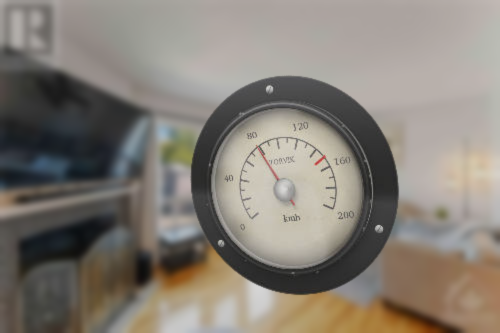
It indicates {"value": 80, "unit": "km/h"}
